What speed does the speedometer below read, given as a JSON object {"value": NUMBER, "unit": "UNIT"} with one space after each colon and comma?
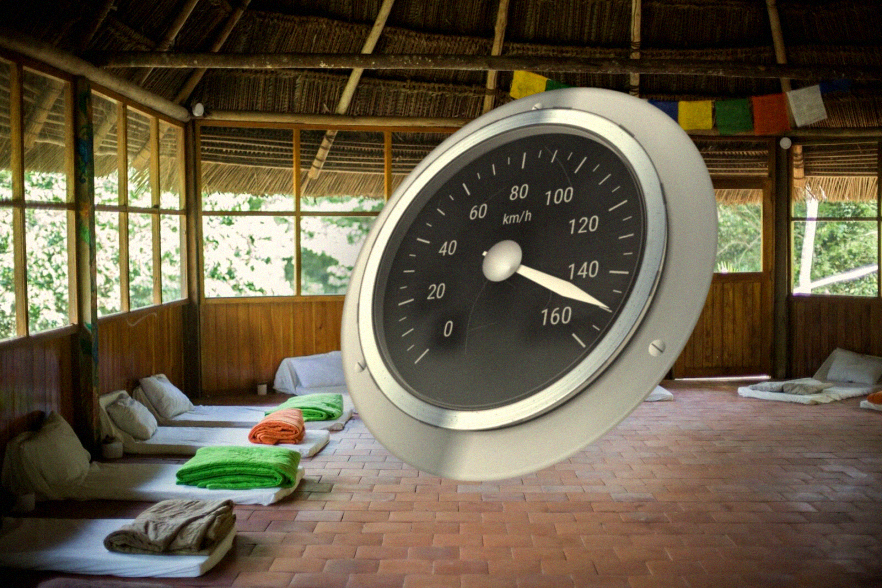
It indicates {"value": 150, "unit": "km/h"}
